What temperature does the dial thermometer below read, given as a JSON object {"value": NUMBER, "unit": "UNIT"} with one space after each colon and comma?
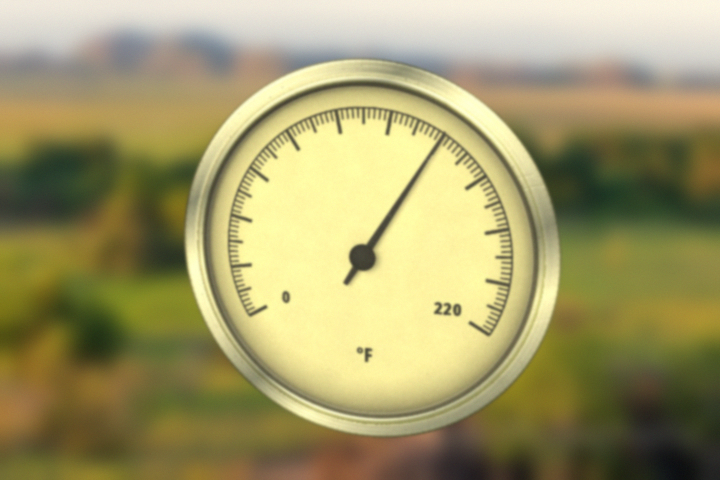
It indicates {"value": 140, "unit": "°F"}
